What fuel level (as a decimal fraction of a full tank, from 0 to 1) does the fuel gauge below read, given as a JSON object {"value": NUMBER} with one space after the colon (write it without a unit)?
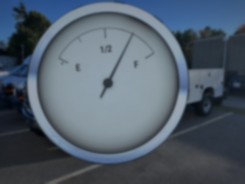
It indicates {"value": 0.75}
